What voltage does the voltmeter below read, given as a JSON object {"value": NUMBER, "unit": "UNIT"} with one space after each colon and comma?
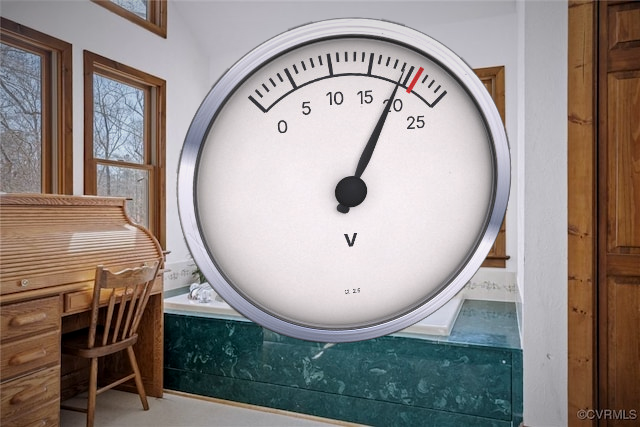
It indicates {"value": 19, "unit": "V"}
